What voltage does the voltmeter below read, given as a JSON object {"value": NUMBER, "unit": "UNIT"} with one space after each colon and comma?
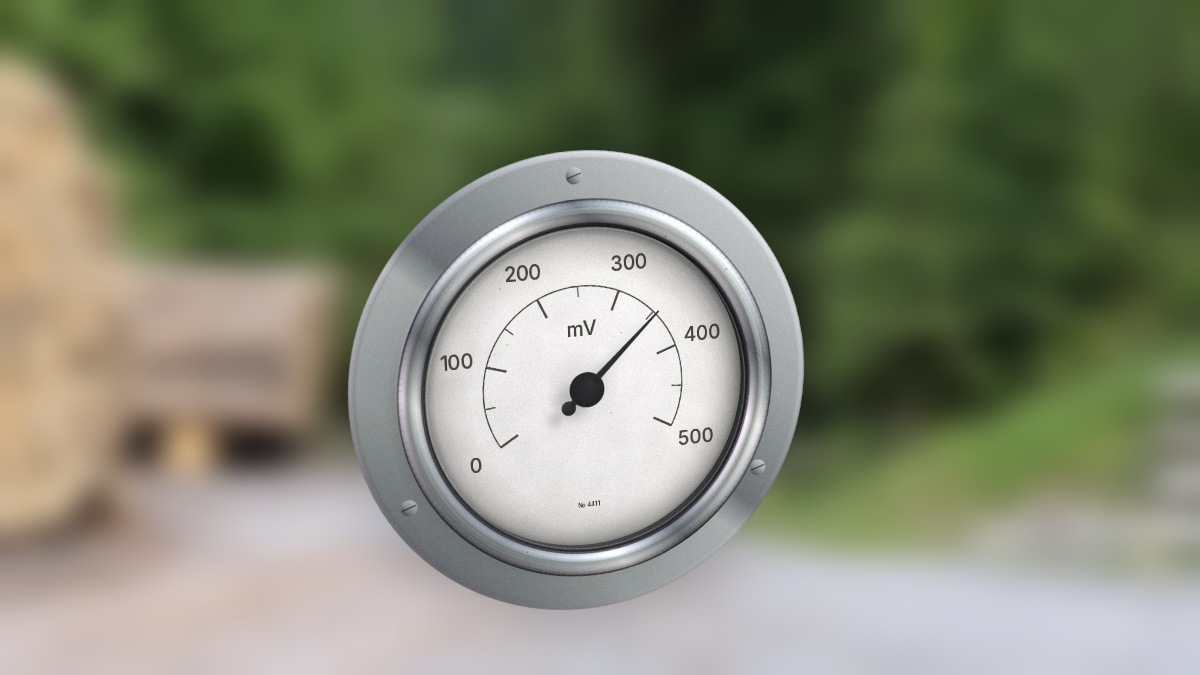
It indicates {"value": 350, "unit": "mV"}
